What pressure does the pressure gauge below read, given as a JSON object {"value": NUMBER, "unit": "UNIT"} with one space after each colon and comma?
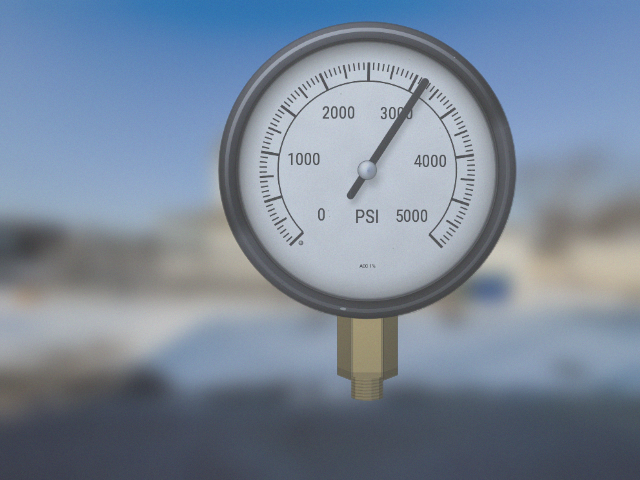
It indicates {"value": 3100, "unit": "psi"}
